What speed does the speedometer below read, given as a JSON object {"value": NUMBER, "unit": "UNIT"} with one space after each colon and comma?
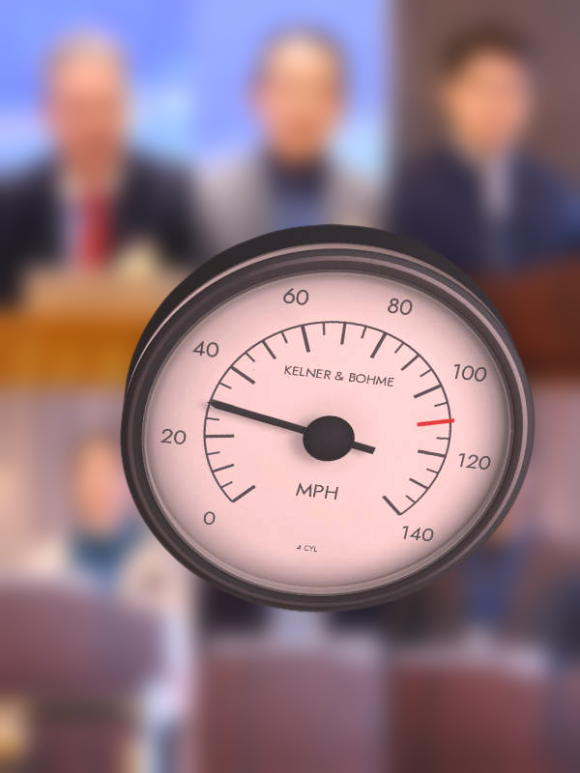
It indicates {"value": 30, "unit": "mph"}
